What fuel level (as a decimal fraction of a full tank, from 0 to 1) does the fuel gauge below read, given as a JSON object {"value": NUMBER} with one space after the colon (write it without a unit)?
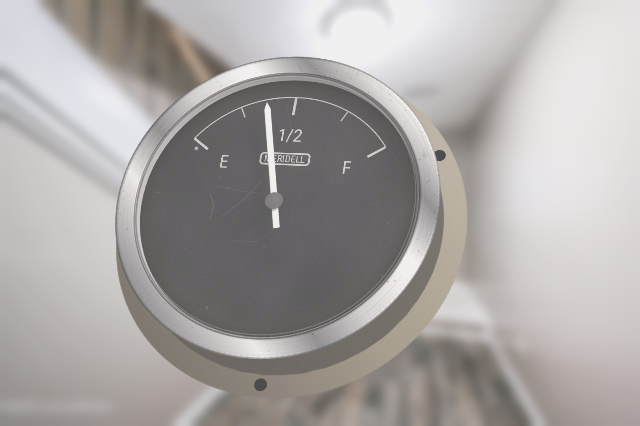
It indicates {"value": 0.375}
